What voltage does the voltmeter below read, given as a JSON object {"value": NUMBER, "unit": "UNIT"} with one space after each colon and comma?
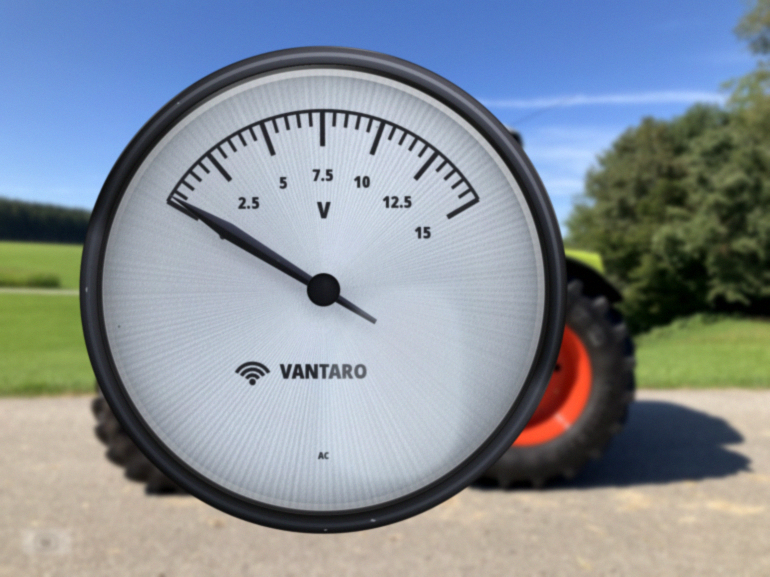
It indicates {"value": 0.25, "unit": "V"}
